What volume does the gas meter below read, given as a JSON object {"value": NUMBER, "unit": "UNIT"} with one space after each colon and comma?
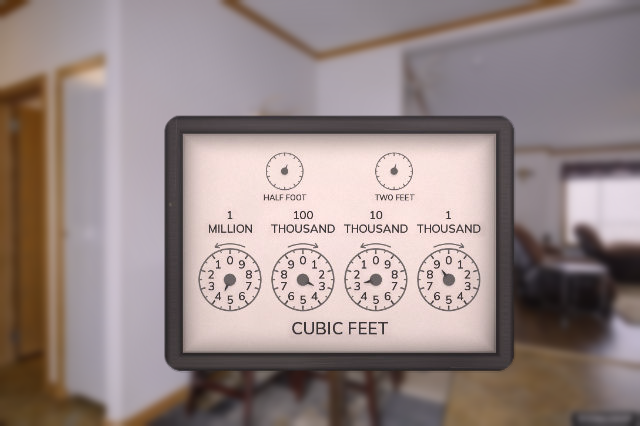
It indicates {"value": 432900, "unit": "ft³"}
